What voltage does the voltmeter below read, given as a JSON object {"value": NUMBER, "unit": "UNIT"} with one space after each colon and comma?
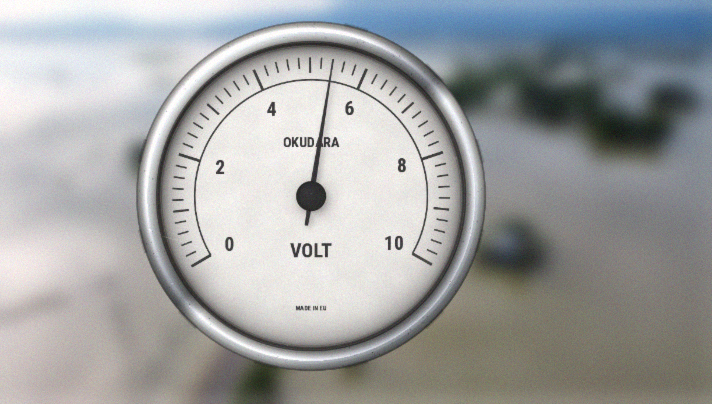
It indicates {"value": 5.4, "unit": "V"}
